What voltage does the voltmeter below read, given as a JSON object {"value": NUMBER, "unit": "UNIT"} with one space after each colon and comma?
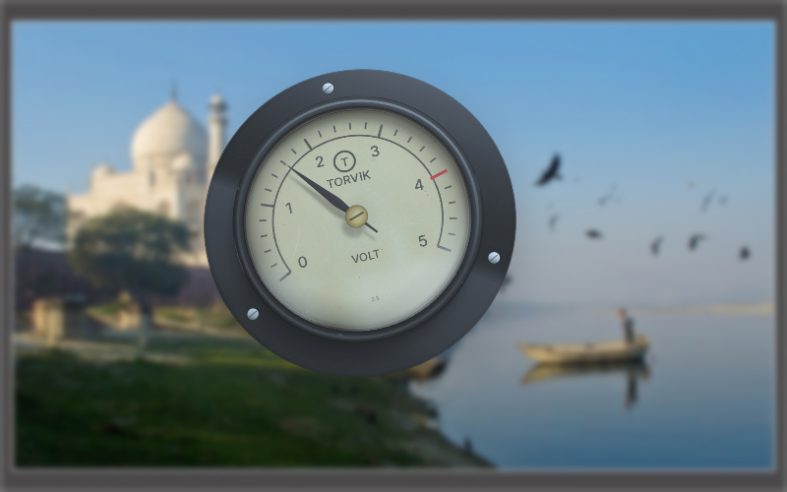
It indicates {"value": 1.6, "unit": "V"}
